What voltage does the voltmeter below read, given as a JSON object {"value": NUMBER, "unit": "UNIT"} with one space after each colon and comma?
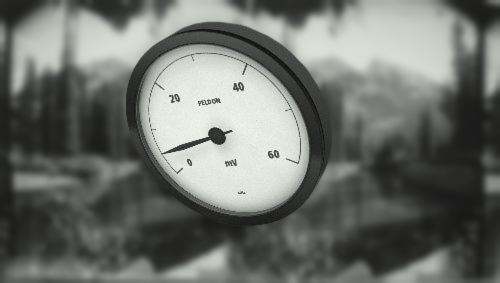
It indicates {"value": 5, "unit": "mV"}
